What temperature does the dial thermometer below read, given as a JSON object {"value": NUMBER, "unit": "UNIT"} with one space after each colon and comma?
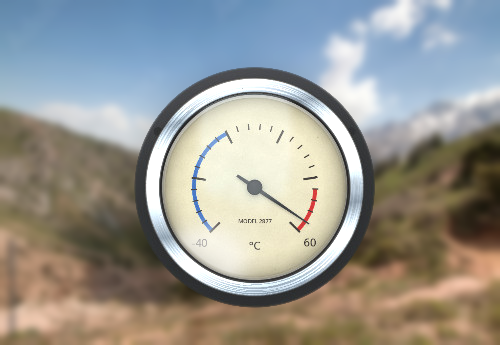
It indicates {"value": 56, "unit": "°C"}
